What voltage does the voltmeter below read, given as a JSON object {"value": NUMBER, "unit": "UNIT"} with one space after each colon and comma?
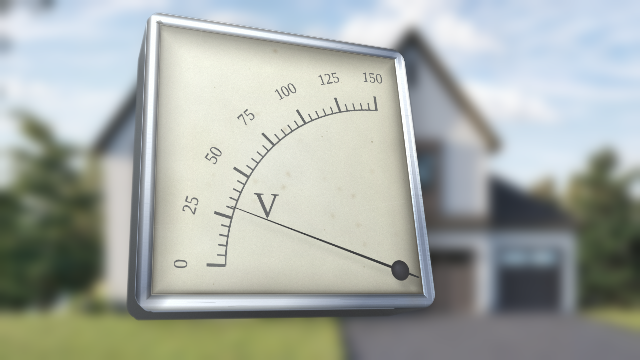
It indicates {"value": 30, "unit": "V"}
